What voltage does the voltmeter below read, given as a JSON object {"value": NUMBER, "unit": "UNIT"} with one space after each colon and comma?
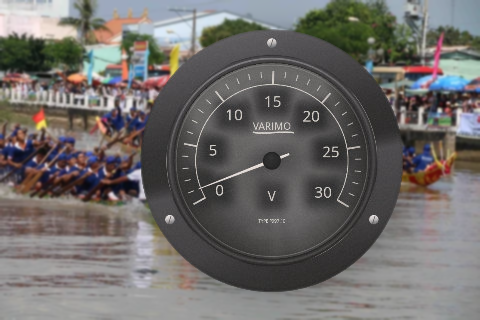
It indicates {"value": 1, "unit": "V"}
